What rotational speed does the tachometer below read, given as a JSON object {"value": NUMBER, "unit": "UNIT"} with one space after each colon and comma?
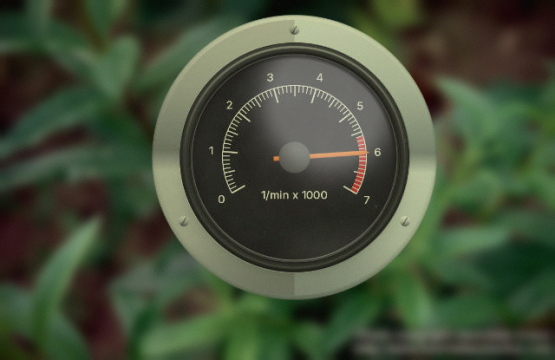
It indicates {"value": 6000, "unit": "rpm"}
